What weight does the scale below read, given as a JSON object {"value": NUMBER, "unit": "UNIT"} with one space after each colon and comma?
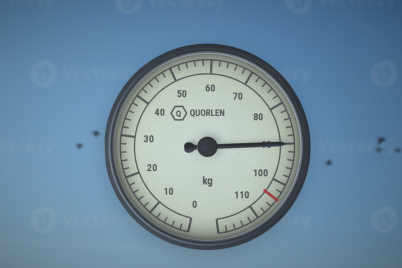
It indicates {"value": 90, "unit": "kg"}
